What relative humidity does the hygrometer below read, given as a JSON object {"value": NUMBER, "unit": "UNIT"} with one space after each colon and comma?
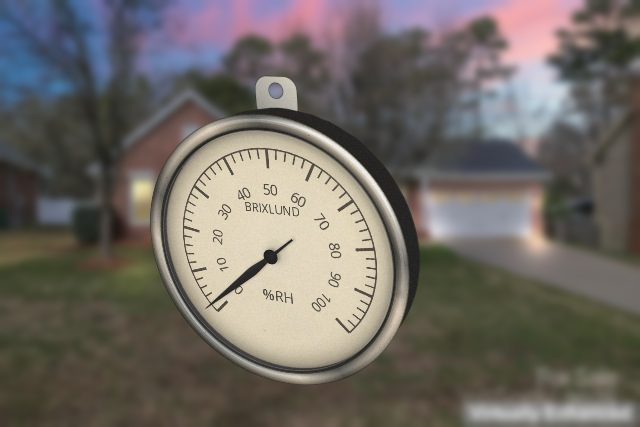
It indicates {"value": 2, "unit": "%"}
